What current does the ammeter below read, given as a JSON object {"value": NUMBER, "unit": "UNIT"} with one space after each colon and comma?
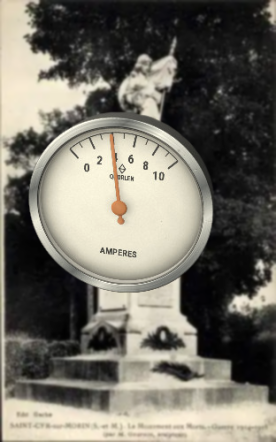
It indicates {"value": 4, "unit": "A"}
